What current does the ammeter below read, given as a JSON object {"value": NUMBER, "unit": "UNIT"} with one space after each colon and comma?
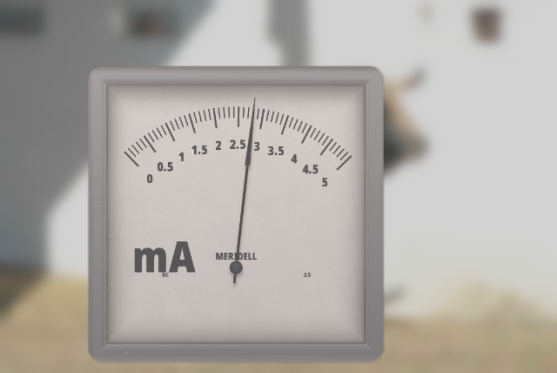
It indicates {"value": 2.8, "unit": "mA"}
